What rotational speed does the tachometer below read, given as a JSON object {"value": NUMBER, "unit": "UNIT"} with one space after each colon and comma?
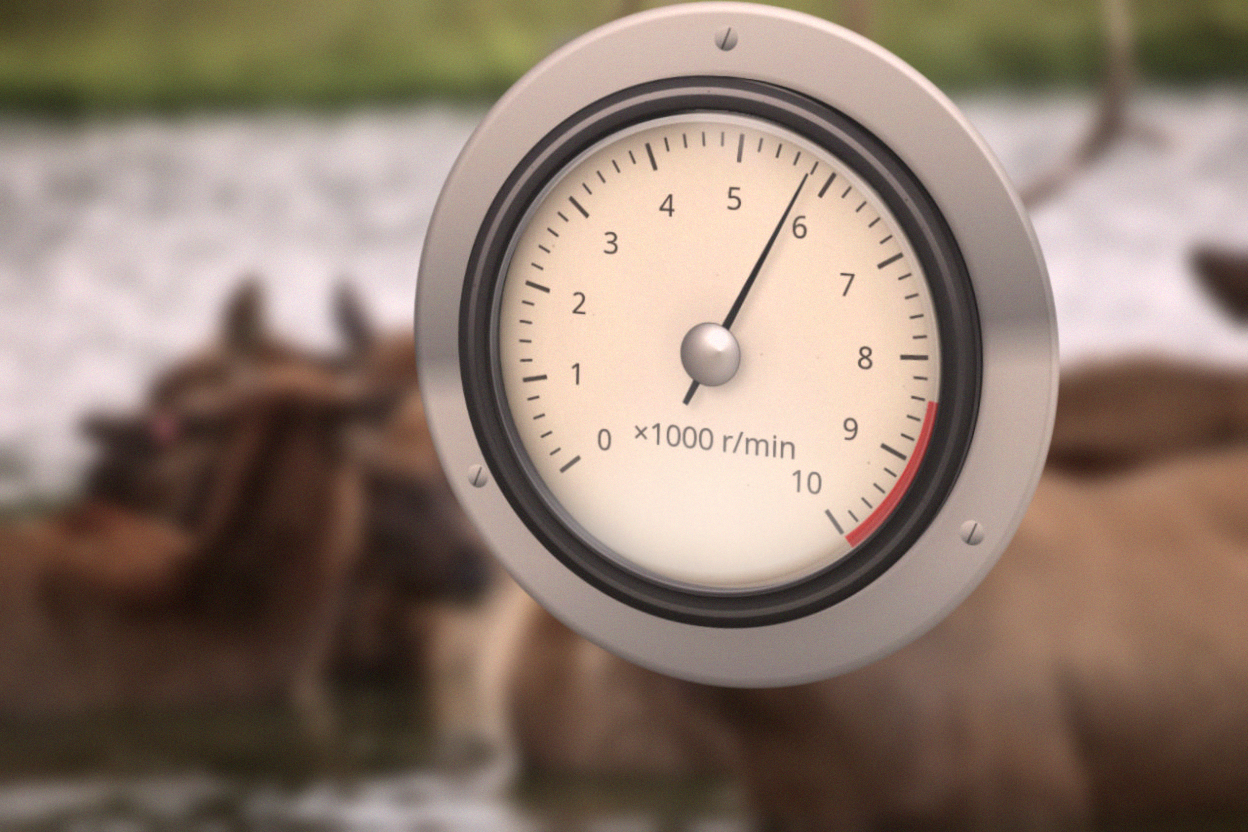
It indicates {"value": 5800, "unit": "rpm"}
